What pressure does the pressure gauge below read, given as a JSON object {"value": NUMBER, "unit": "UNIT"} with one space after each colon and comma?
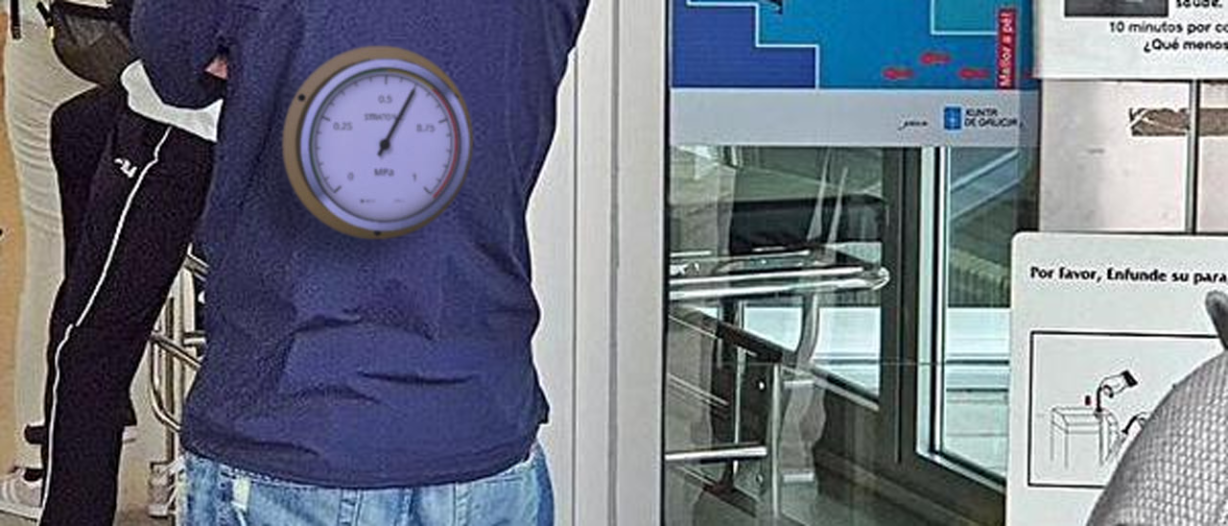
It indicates {"value": 0.6, "unit": "MPa"}
